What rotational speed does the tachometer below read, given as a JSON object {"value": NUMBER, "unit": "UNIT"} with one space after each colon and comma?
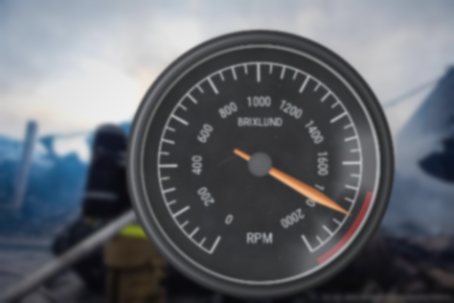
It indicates {"value": 1800, "unit": "rpm"}
